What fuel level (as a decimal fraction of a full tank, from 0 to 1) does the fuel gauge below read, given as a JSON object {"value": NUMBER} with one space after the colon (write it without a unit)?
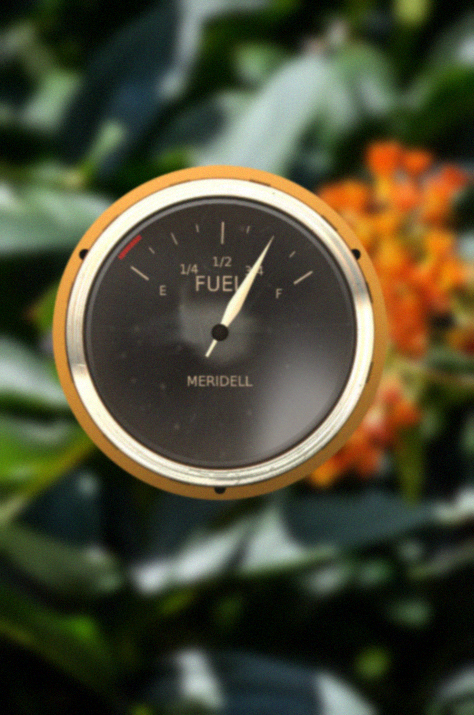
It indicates {"value": 0.75}
